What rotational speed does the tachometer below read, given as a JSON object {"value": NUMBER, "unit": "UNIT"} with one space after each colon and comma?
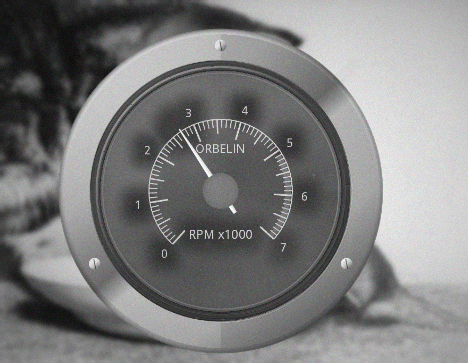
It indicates {"value": 2700, "unit": "rpm"}
